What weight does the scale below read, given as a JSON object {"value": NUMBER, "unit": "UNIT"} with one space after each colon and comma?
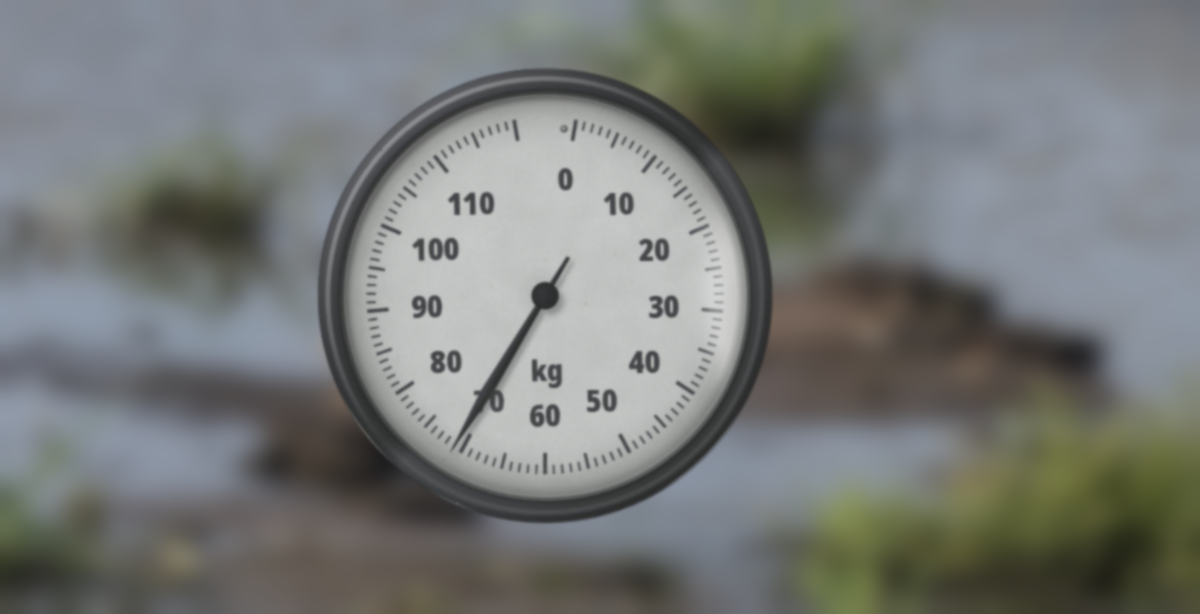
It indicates {"value": 71, "unit": "kg"}
